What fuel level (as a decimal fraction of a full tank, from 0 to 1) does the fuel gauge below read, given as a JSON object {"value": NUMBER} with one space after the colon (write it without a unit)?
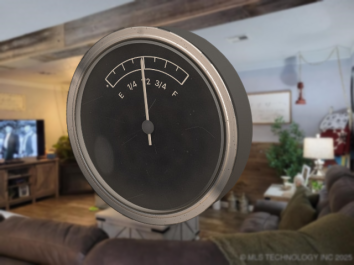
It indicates {"value": 0.5}
